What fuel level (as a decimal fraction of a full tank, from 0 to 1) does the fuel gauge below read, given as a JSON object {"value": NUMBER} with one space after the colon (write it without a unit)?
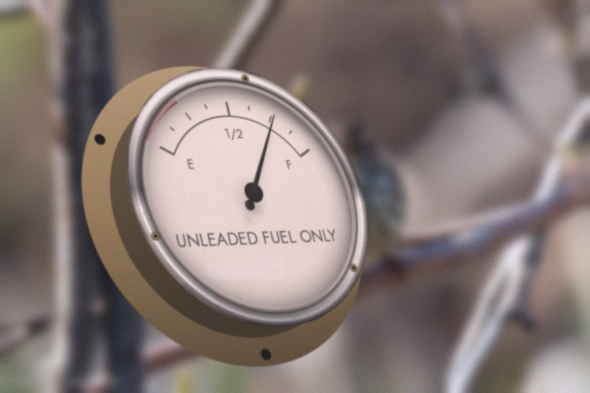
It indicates {"value": 0.75}
